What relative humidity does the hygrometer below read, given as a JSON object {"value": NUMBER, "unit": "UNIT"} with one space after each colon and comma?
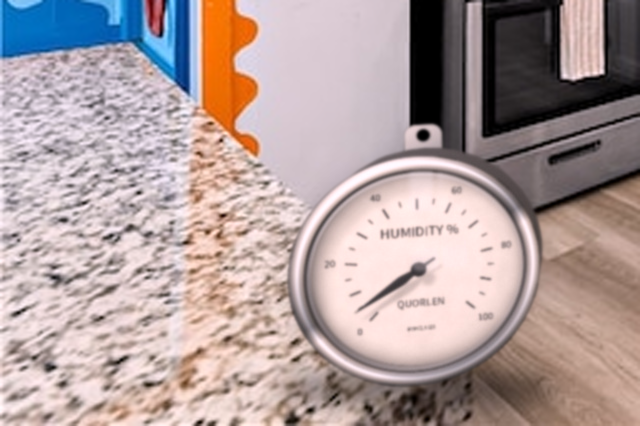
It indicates {"value": 5, "unit": "%"}
